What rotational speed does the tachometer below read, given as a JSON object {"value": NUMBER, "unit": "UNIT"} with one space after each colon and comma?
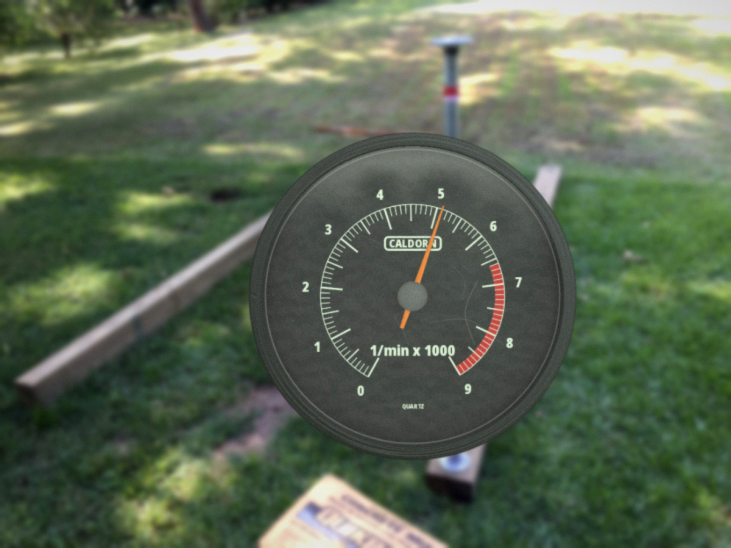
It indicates {"value": 5100, "unit": "rpm"}
